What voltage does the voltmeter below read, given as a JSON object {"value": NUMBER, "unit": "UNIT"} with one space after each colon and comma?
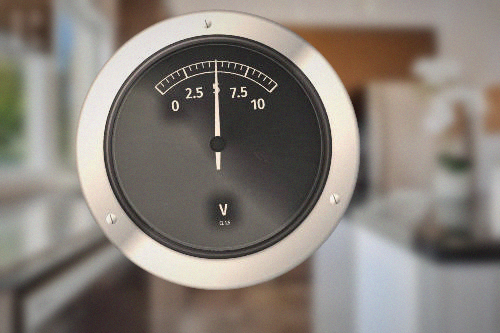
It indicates {"value": 5, "unit": "V"}
